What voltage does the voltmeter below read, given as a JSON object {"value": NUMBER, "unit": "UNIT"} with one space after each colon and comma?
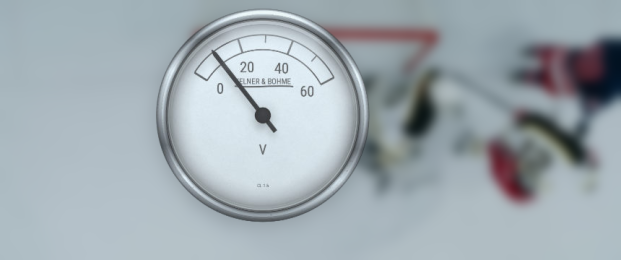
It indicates {"value": 10, "unit": "V"}
